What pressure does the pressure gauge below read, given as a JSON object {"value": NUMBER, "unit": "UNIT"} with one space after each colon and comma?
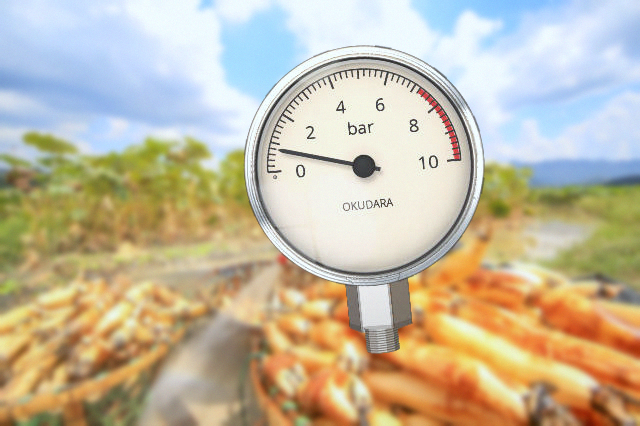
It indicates {"value": 0.8, "unit": "bar"}
